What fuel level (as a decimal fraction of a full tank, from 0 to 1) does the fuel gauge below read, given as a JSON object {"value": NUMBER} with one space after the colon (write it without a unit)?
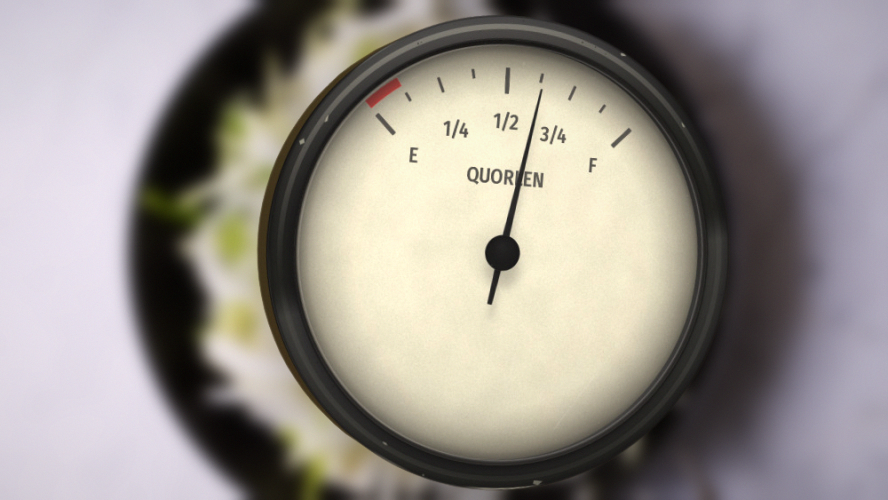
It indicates {"value": 0.625}
